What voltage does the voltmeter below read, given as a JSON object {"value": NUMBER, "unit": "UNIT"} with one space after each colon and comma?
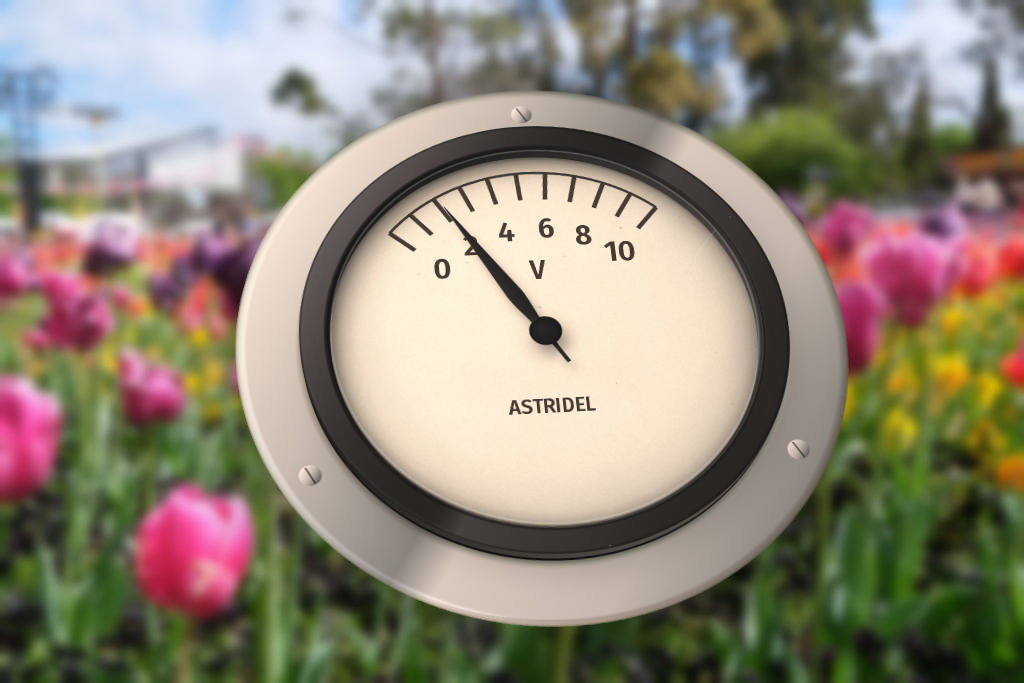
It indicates {"value": 2, "unit": "V"}
